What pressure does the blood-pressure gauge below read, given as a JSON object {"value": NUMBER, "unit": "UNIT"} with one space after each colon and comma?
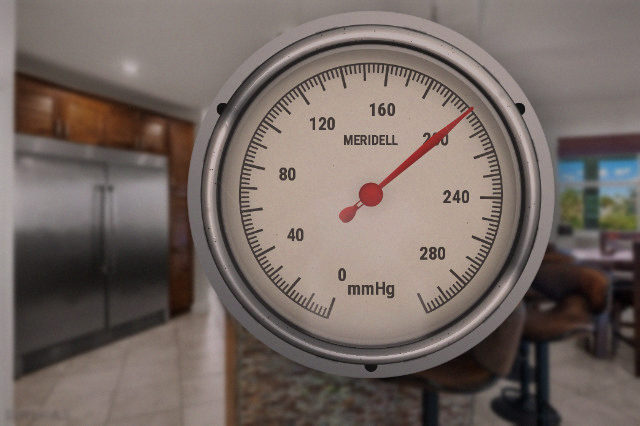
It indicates {"value": 200, "unit": "mmHg"}
